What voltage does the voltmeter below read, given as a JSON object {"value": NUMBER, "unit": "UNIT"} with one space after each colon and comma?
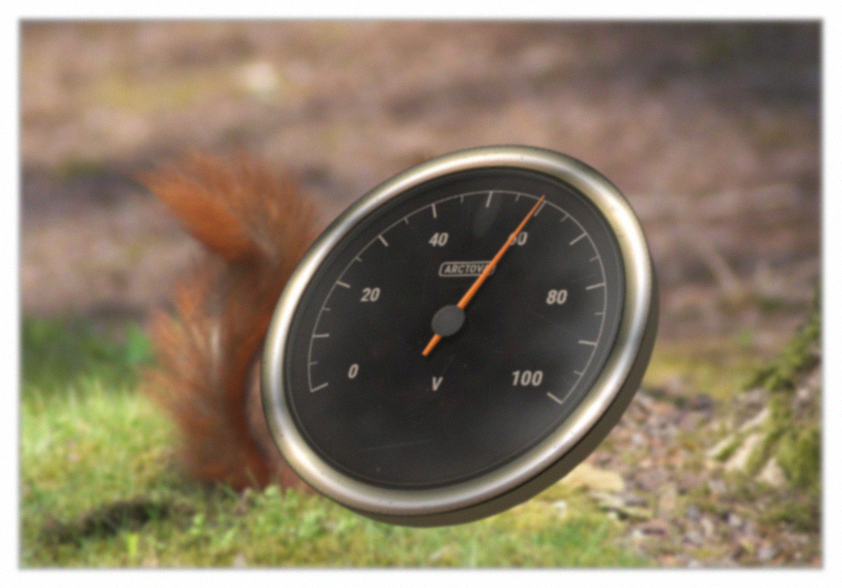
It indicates {"value": 60, "unit": "V"}
